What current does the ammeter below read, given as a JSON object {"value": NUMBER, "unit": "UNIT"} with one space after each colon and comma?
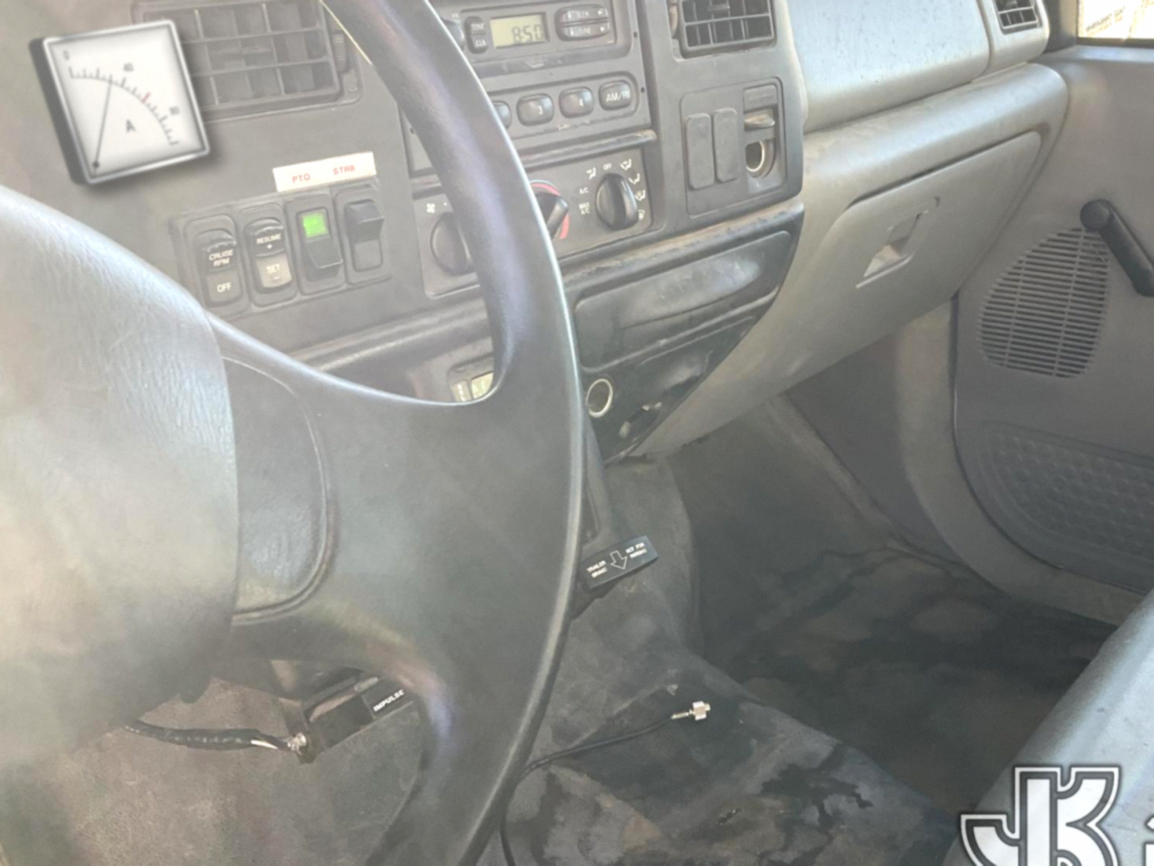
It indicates {"value": 30, "unit": "A"}
